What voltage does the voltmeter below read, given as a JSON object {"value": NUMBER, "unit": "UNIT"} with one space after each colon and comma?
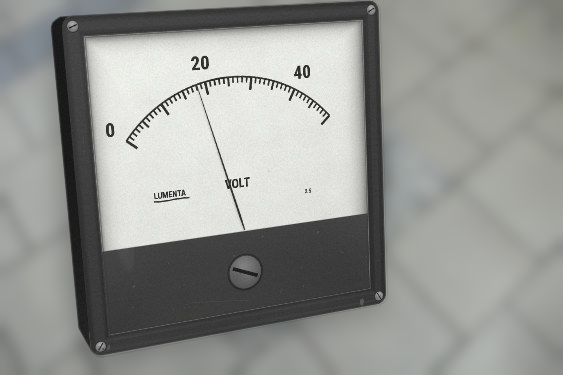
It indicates {"value": 18, "unit": "V"}
